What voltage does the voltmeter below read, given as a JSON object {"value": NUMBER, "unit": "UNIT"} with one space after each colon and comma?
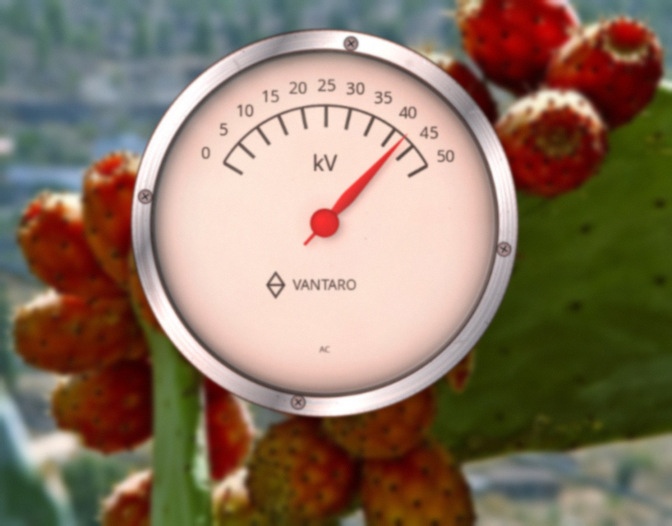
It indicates {"value": 42.5, "unit": "kV"}
